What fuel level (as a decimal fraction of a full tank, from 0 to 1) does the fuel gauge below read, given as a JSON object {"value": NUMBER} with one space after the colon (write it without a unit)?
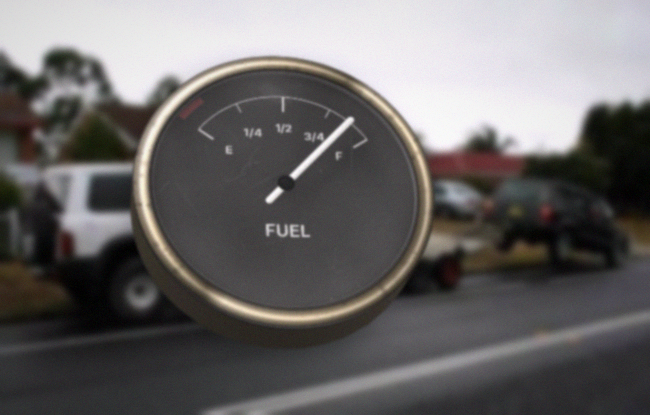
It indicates {"value": 0.875}
